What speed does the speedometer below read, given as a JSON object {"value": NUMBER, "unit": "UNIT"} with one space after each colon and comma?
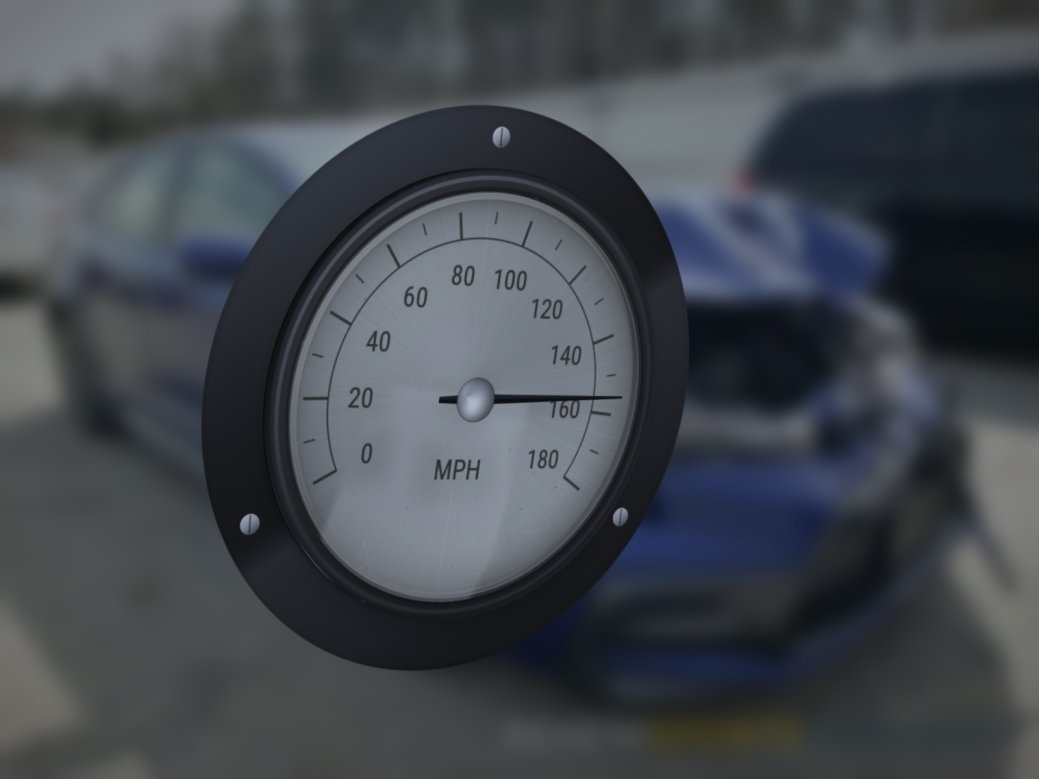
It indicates {"value": 155, "unit": "mph"}
